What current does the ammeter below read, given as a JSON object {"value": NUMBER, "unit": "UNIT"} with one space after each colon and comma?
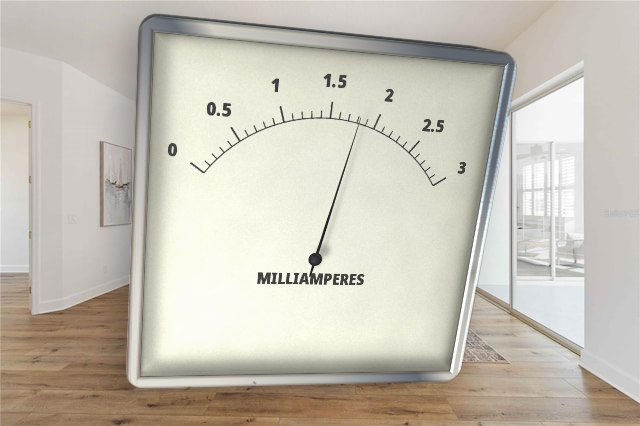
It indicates {"value": 1.8, "unit": "mA"}
